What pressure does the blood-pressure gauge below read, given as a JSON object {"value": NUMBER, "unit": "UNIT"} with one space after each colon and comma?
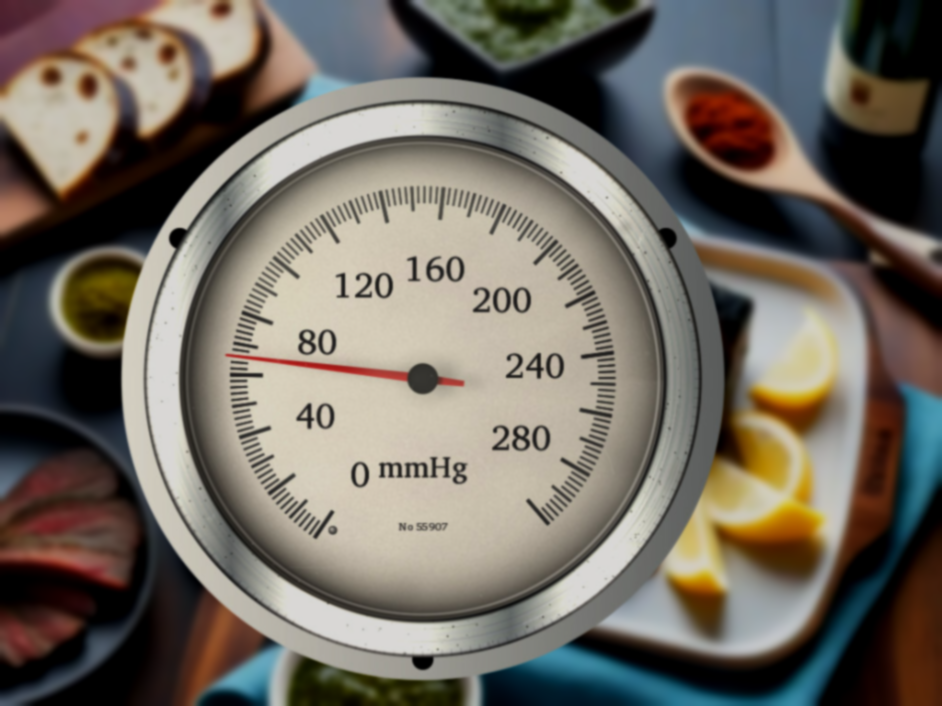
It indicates {"value": 66, "unit": "mmHg"}
